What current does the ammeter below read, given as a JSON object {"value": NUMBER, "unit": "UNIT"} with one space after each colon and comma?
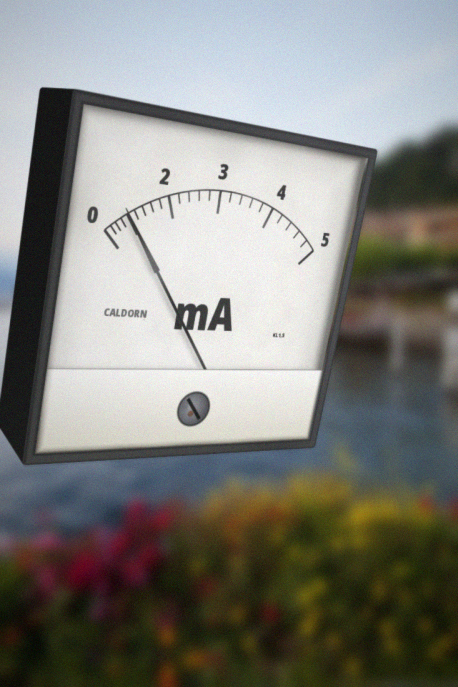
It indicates {"value": 1, "unit": "mA"}
